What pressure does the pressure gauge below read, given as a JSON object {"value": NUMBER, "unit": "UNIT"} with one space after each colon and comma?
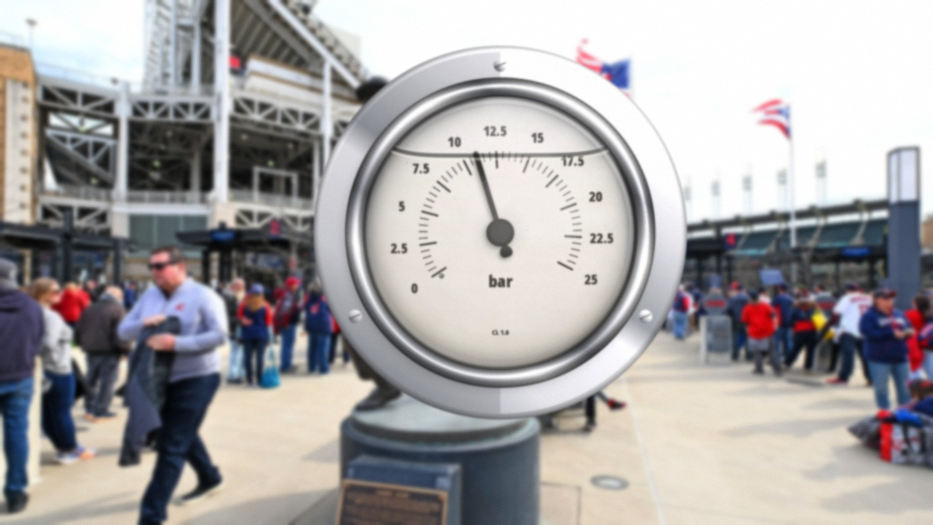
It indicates {"value": 11, "unit": "bar"}
